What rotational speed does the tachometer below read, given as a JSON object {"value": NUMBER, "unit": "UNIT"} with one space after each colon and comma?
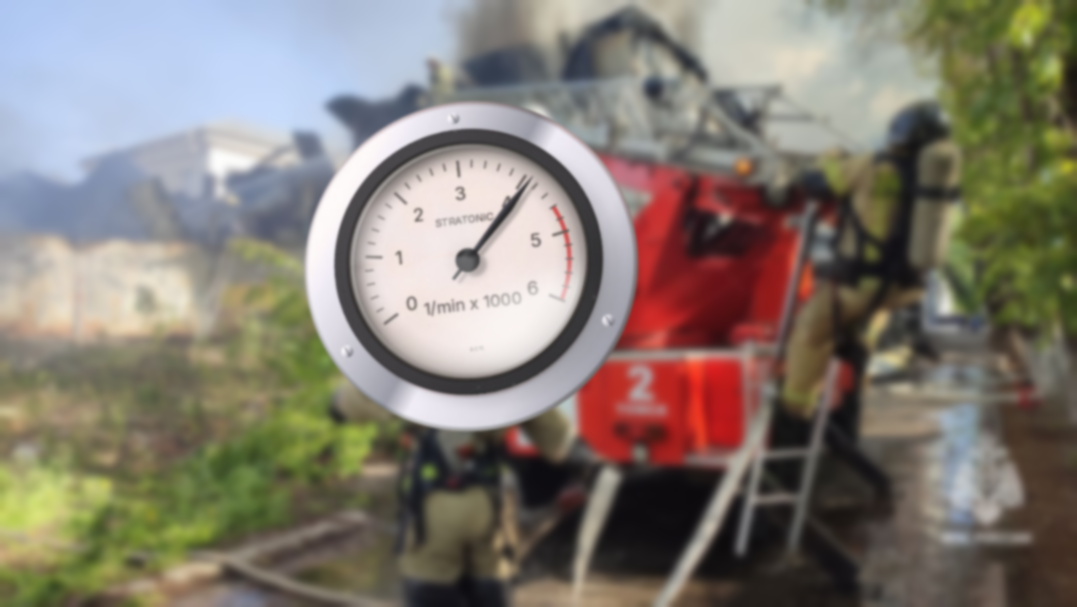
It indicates {"value": 4100, "unit": "rpm"}
